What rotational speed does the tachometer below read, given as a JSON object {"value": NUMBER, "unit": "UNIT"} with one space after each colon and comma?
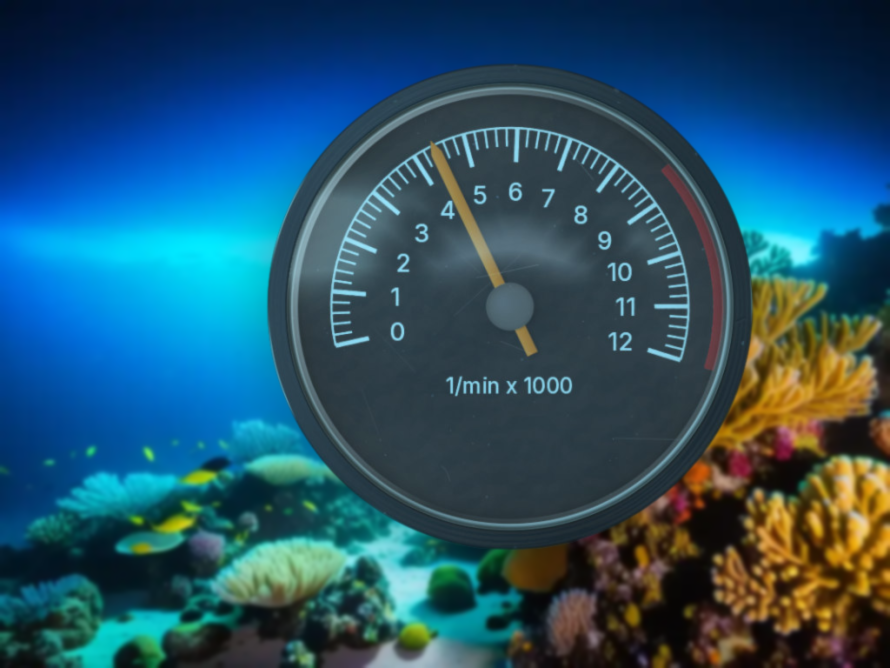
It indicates {"value": 4400, "unit": "rpm"}
